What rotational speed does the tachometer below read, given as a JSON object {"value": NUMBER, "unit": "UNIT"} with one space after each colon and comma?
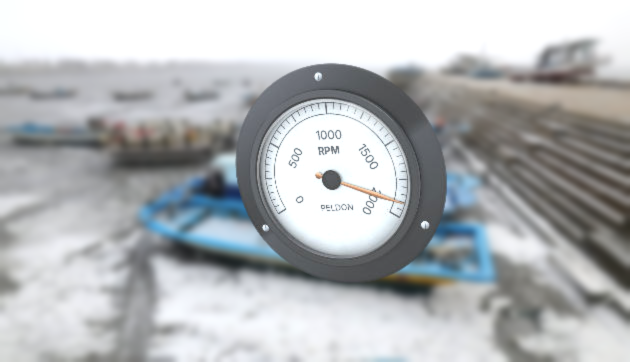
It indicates {"value": 1900, "unit": "rpm"}
